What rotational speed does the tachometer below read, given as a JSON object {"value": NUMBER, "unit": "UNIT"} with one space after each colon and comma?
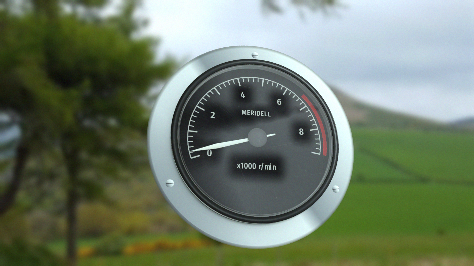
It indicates {"value": 200, "unit": "rpm"}
